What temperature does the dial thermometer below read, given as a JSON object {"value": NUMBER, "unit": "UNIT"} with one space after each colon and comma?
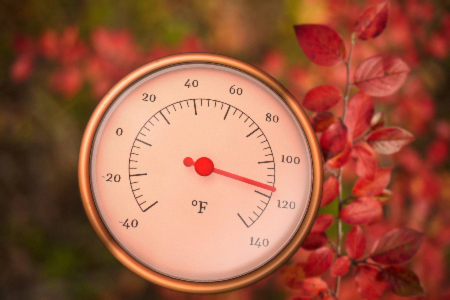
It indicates {"value": 116, "unit": "°F"}
